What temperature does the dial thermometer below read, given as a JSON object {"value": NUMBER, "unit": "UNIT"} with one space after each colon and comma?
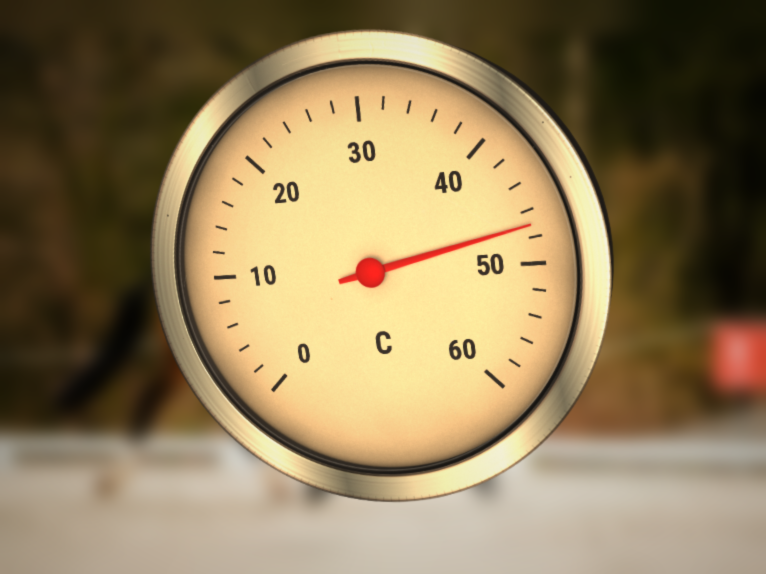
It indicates {"value": 47, "unit": "°C"}
